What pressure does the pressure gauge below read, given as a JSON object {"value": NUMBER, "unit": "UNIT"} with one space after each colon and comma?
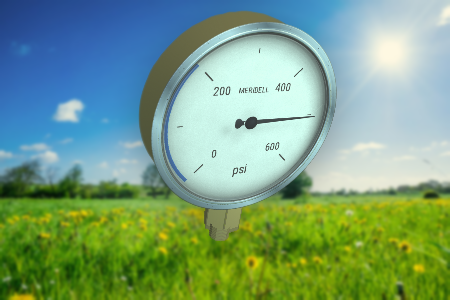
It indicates {"value": 500, "unit": "psi"}
